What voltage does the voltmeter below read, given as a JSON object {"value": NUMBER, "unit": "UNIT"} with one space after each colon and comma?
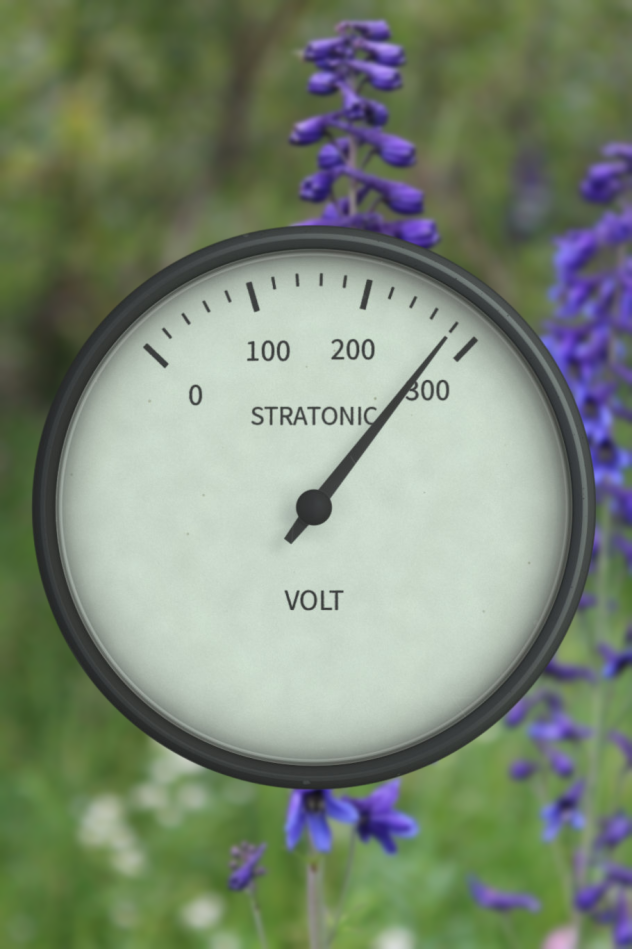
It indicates {"value": 280, "unit": "V"}
